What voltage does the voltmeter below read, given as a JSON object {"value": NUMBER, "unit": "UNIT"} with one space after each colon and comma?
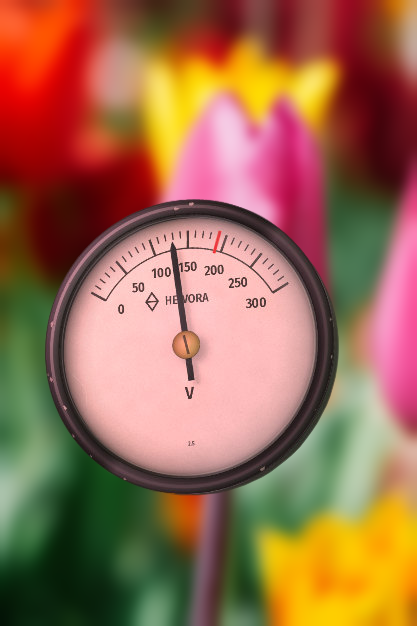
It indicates {"value": 130, "unit": "V"}
